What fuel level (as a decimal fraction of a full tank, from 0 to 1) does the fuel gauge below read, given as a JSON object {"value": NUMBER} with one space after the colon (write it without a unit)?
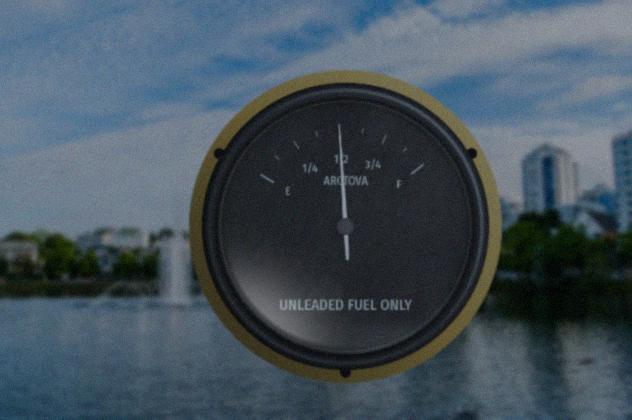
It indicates {"value": 0.5}
